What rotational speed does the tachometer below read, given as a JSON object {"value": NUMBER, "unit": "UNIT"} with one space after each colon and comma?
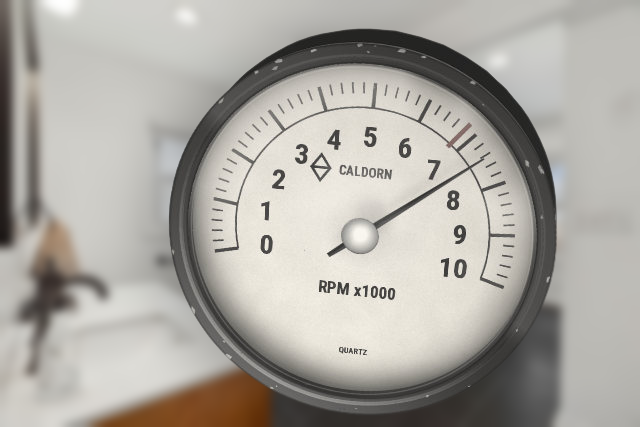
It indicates {"value": 7400, "unit": "rpm"}
